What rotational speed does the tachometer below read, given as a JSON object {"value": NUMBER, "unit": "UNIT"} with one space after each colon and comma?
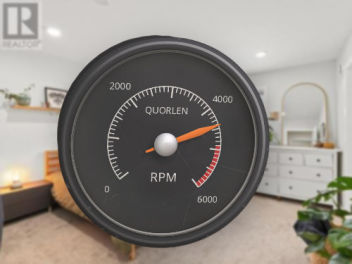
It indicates {"value": 4400, "unit": "rpm"}
